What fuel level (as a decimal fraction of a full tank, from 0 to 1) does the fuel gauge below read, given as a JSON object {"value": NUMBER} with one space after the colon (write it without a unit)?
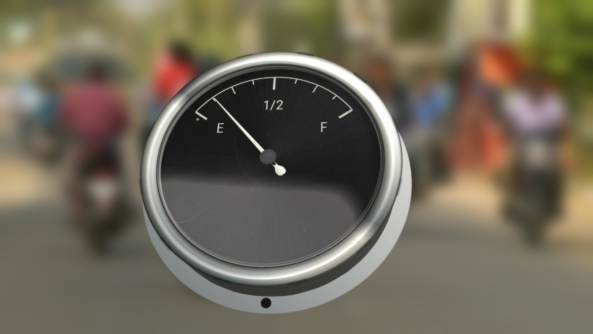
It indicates {"value": 0.125}
